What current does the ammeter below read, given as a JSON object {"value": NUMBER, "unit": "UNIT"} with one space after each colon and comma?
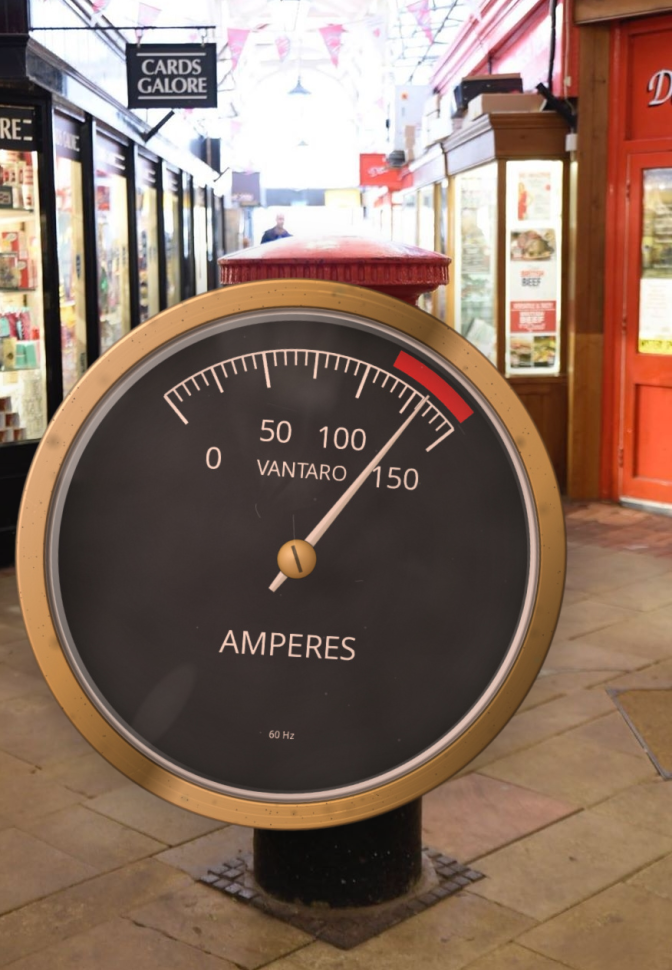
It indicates {"value": 130, "unit": "A"}
